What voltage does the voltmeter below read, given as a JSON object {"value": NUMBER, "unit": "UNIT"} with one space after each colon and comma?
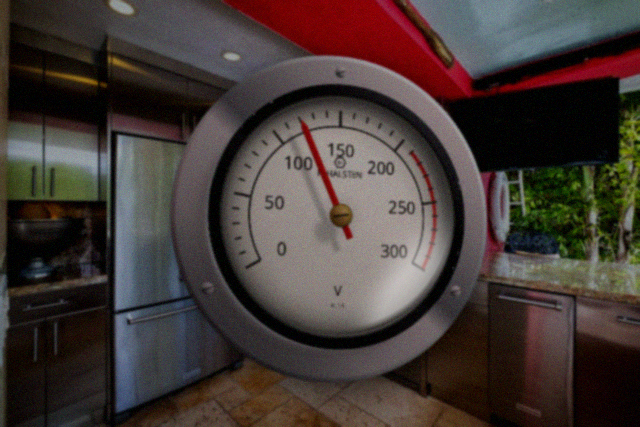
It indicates {"value": 120, "unit": "V"}
